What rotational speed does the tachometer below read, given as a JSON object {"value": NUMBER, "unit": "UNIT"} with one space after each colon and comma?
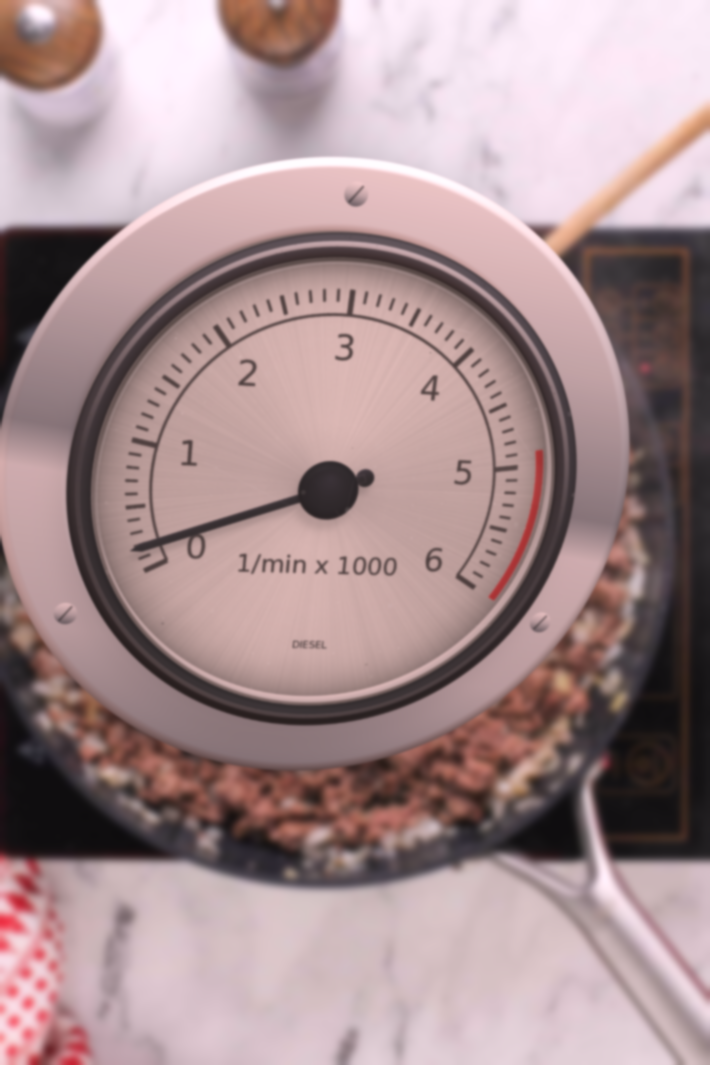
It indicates {"value": 200, "unit": "rpm"}
